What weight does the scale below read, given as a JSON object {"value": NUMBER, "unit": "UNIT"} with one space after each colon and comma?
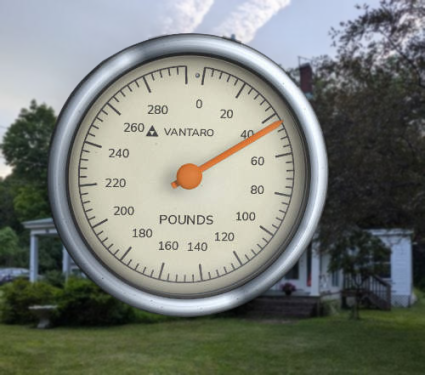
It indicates {"value": 44, "unit": "lb"}
